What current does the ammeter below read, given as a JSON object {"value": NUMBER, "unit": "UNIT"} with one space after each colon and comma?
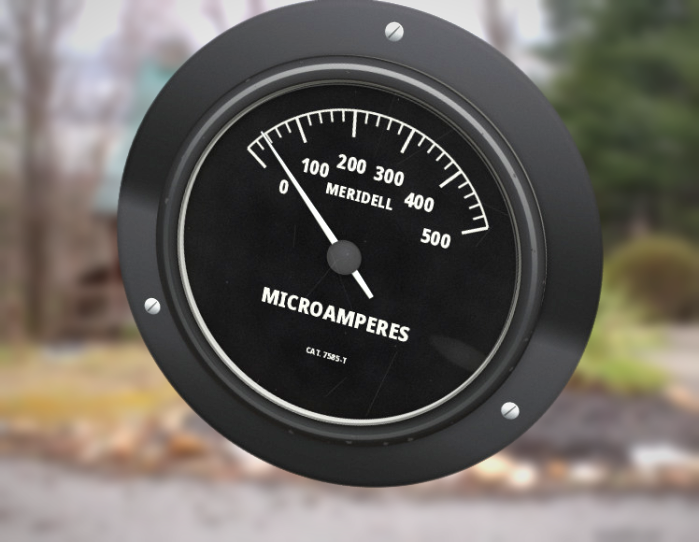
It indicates {"value": 40, "unit": "µA"}
